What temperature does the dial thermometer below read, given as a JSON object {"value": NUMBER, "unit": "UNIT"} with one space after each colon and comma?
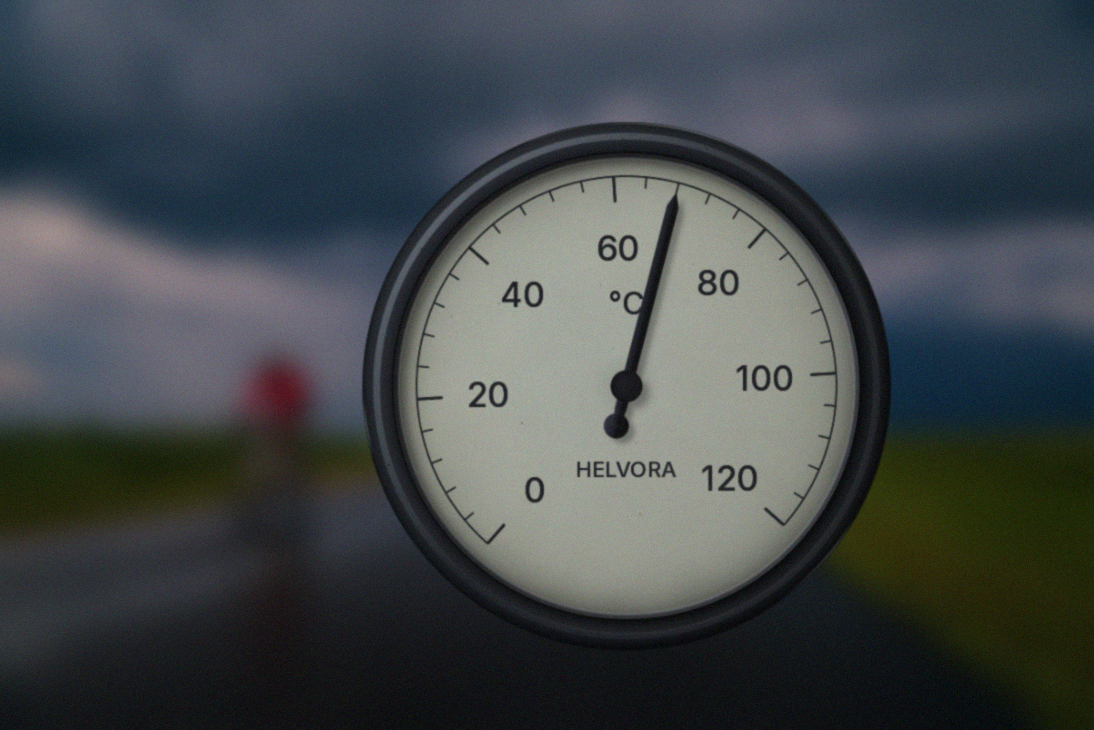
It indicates {"value": 68, "unit": "°C"}
